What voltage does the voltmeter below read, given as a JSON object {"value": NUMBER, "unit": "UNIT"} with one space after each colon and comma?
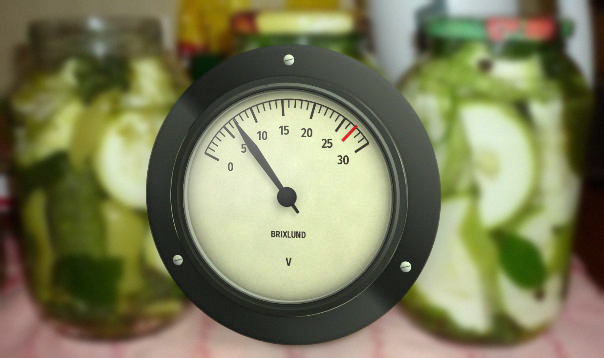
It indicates {"value": 7, "unit": "V"}
